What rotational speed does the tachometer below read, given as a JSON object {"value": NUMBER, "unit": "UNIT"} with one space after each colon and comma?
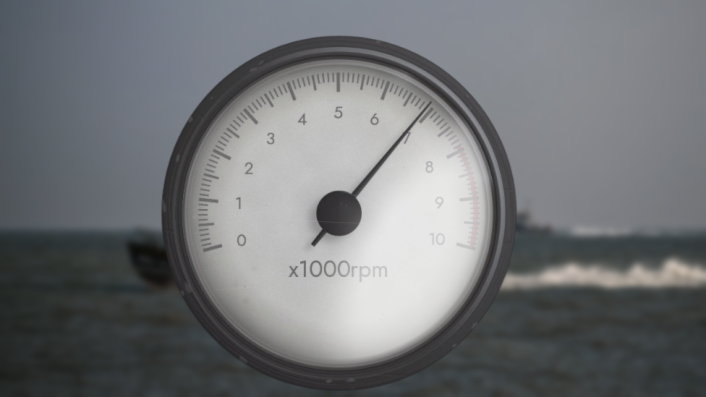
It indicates {"value": 6900, "unit": "rpm"}
